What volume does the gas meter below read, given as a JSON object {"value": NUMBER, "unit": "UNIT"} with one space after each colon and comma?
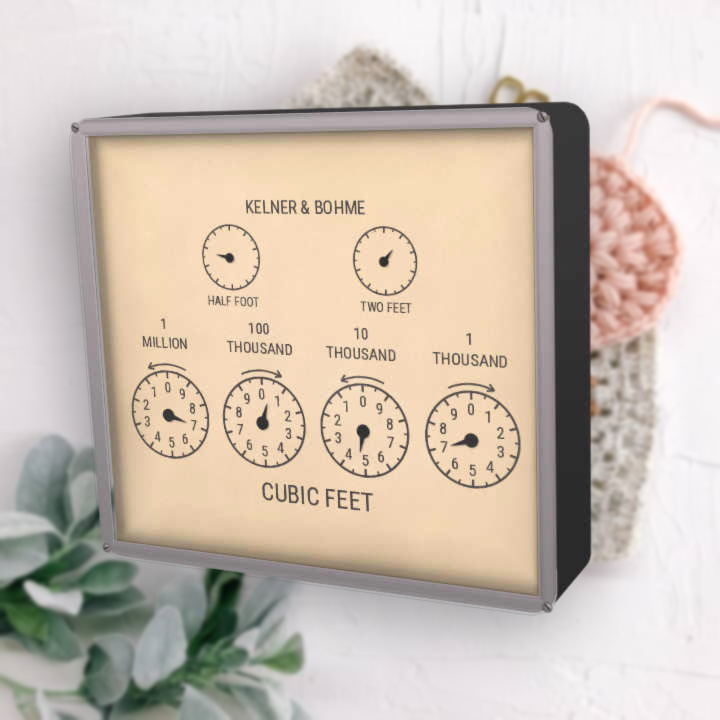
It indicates {"value": 704700, "unit": "ft³"}
